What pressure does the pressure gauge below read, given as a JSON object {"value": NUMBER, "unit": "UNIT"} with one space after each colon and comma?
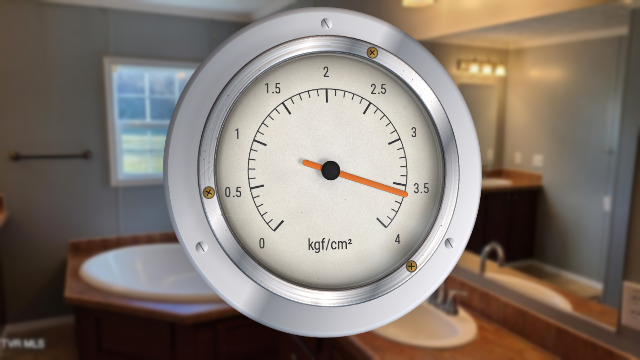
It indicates {"value": 3.6, "unit": "kg/cm²"}
